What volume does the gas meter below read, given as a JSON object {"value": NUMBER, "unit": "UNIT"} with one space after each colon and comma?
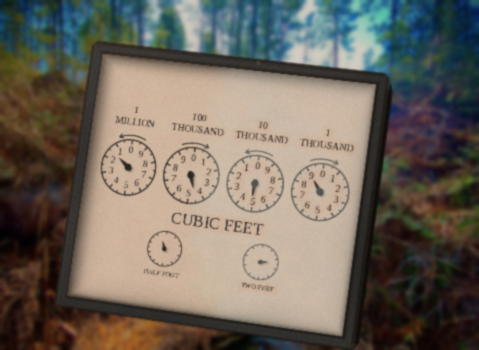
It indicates {"value": 144900, "unit": "ft³"}
